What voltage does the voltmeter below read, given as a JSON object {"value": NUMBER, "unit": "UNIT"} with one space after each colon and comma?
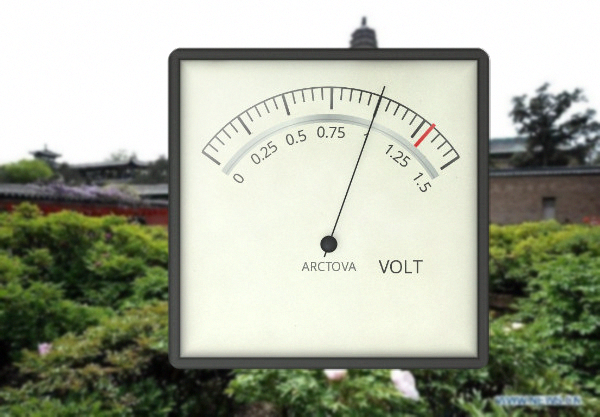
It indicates {"value": 1, "unit": "V"}
